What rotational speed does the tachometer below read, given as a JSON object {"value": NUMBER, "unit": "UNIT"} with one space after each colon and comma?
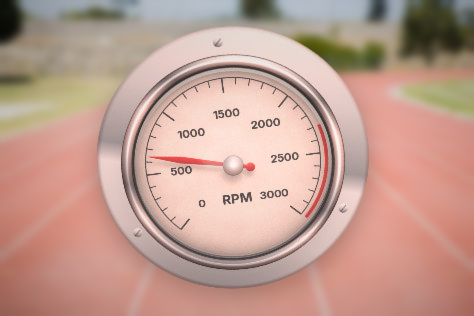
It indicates {"value": 650, "unit": "rpm"}
